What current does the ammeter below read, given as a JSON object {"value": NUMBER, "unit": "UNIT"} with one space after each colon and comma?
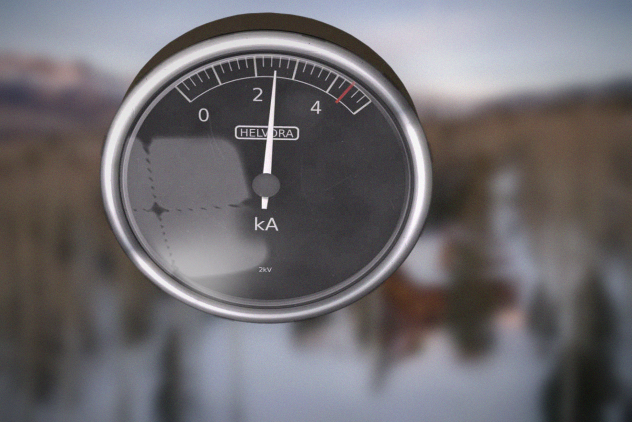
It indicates {"value": 2.5, "unit": "kA"}
